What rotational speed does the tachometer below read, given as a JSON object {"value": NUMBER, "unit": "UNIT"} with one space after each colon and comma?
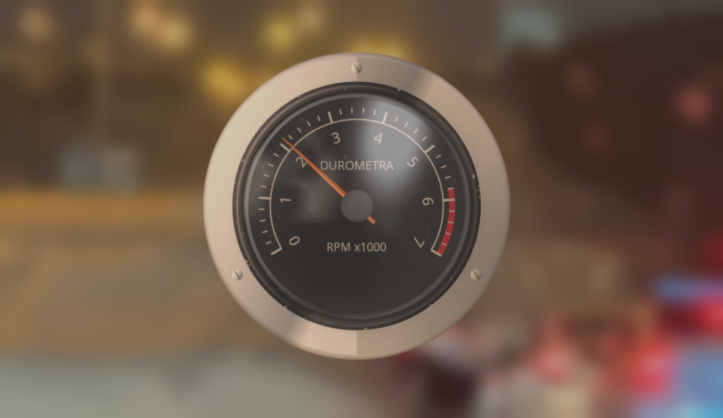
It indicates {"value": 2100, "unit": "rpm"}
